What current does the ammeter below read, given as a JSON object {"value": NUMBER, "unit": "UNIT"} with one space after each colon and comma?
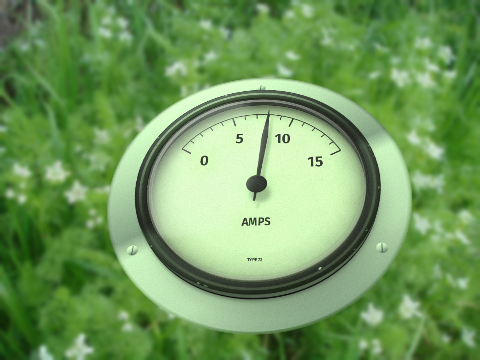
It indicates {"value": 8, "unit": "A"}
